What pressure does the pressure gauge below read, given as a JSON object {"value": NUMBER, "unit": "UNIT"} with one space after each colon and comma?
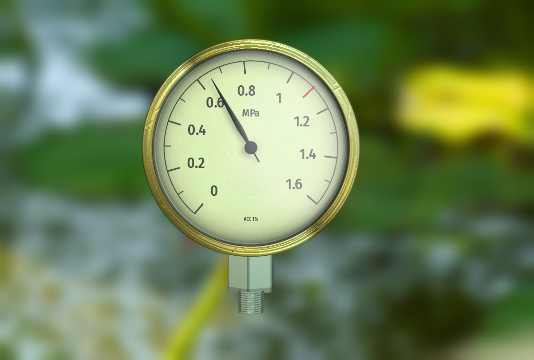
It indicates {"value": 0.65, "unit": "MPa"}
